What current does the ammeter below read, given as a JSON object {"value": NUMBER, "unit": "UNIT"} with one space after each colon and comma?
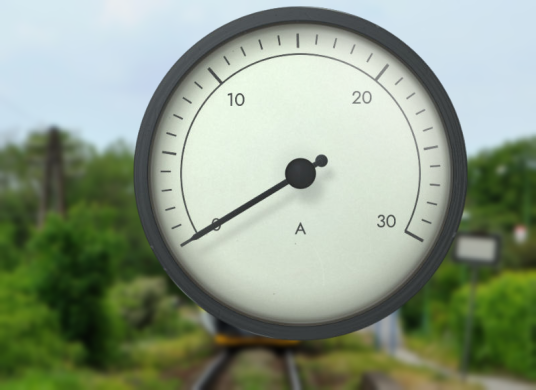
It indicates {"value": 0, "unit": "A"}
